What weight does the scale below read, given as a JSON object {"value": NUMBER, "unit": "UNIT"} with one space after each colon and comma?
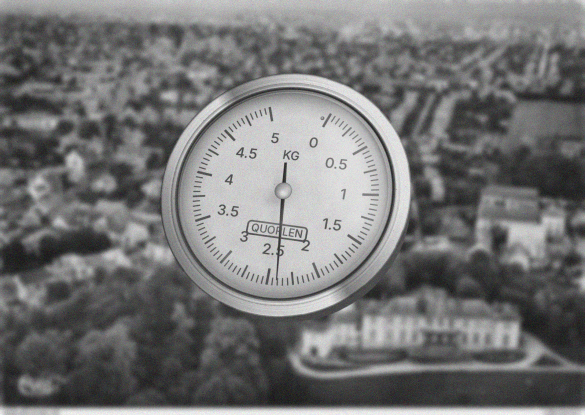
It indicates {"value": 2.4, "unit": "kg"}
